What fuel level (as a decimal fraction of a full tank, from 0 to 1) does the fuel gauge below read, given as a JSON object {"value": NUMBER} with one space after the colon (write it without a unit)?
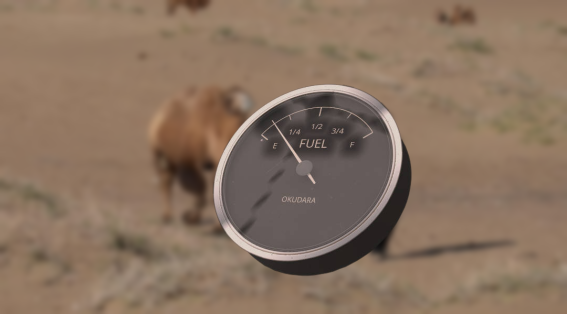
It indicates {"value": 0.125}
